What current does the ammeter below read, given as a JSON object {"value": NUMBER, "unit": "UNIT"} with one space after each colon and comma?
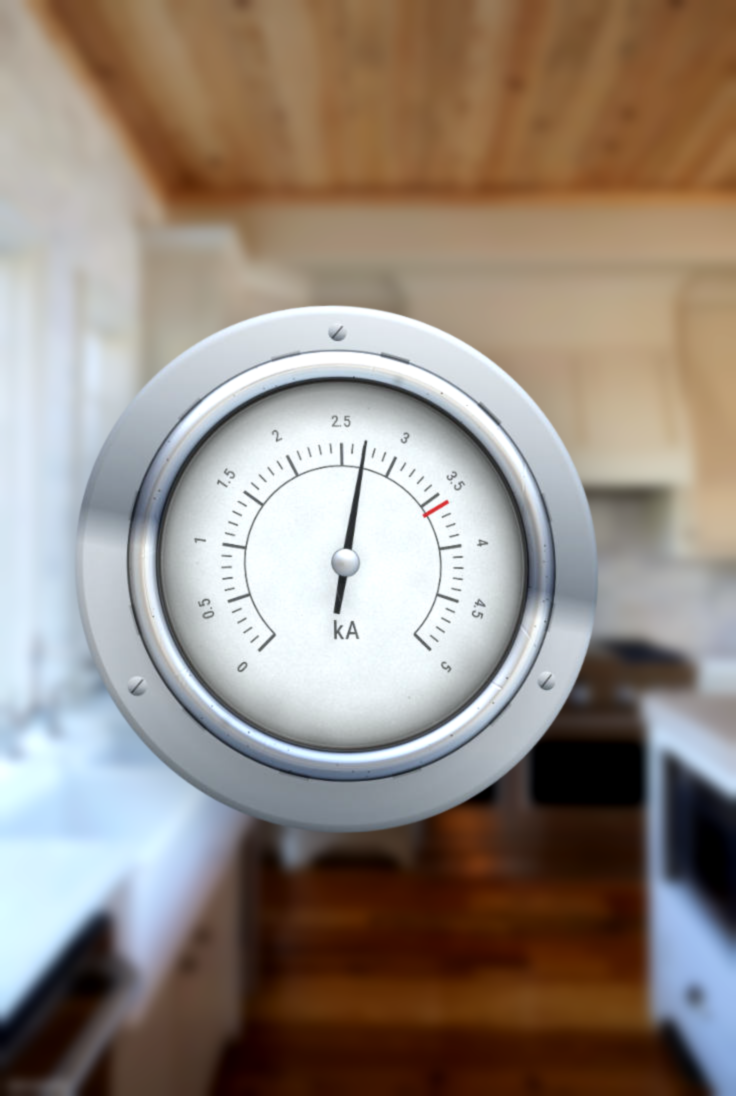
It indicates {"value": 2.7, "unit": "kA"}
